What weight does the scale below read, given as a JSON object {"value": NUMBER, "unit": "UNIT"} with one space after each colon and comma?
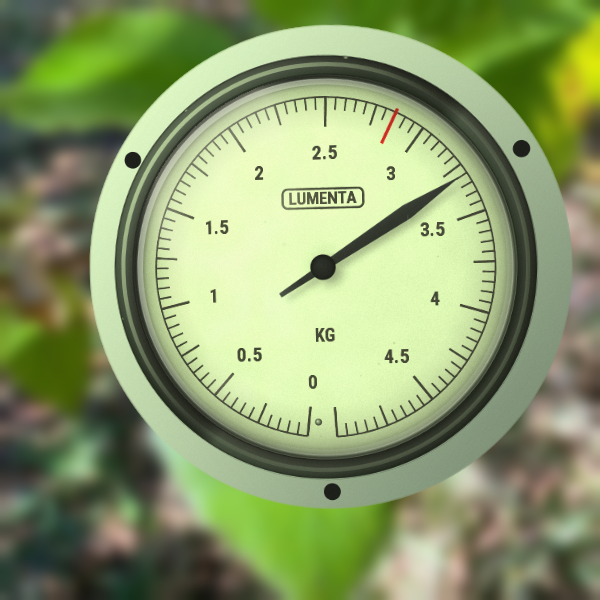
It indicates {"value": 3.3, "unit": "kg"}
